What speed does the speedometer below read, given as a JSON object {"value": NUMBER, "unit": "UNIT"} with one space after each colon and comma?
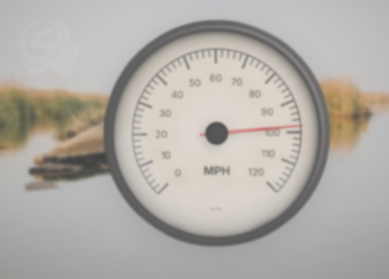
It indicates {"value": 98, "unit": "mph"}
